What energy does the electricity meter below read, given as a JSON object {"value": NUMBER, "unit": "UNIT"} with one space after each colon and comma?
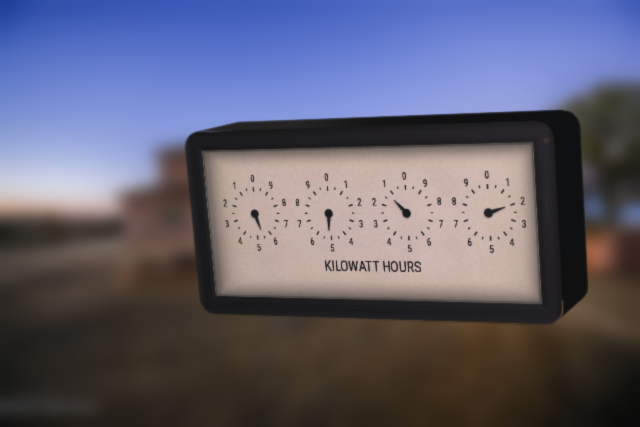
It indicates {"value": 5512, "unit": "kWh"}
